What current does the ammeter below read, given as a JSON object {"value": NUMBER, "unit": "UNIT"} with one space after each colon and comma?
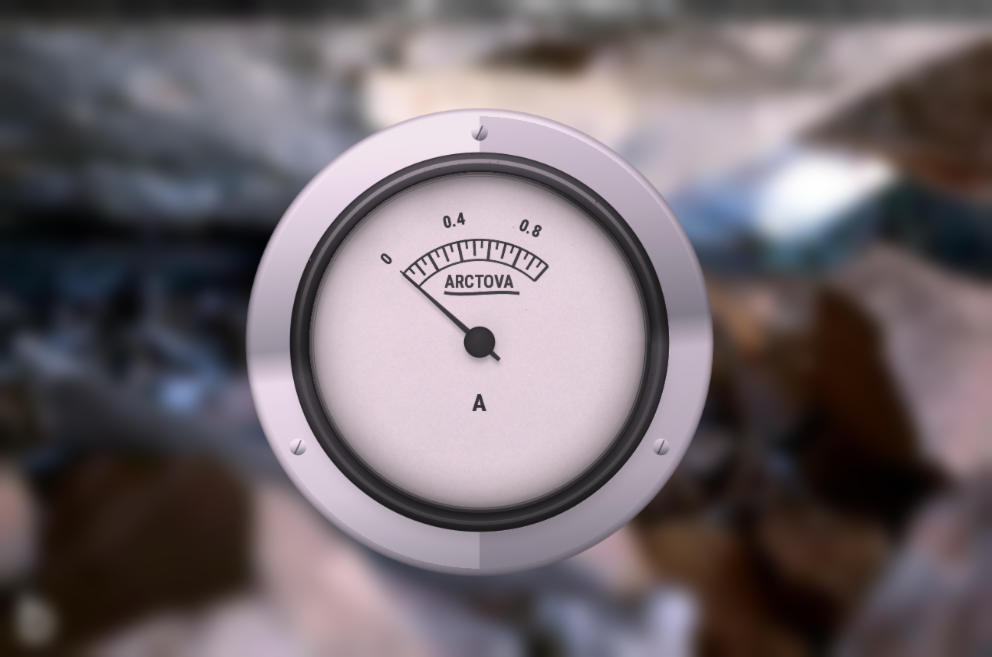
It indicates {"value": 0, "unit": "A"}
